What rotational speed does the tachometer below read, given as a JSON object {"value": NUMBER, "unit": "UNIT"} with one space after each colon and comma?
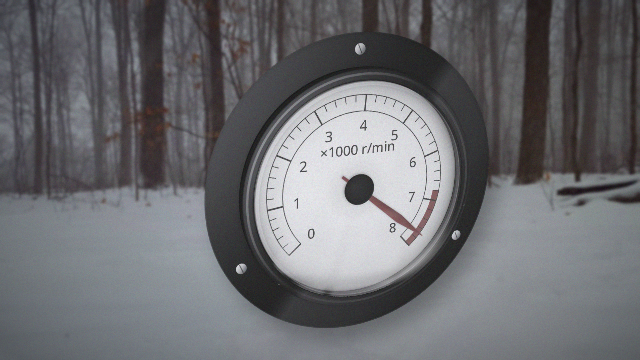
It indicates {"value": 7700, "unit": "rpm"}
